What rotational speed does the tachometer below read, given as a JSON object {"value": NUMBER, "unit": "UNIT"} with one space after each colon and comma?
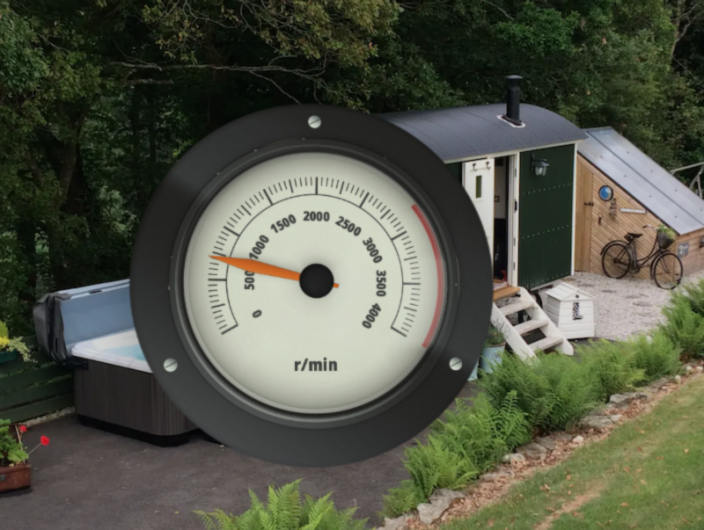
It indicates {"value": 700, "unit": "rpm"}
